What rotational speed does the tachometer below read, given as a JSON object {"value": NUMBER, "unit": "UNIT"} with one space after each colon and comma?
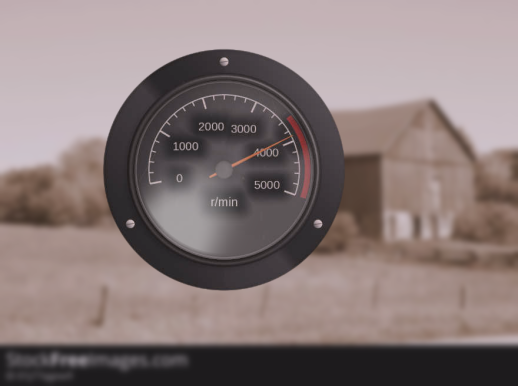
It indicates {"value": 3900, "unit": "rpm"}
